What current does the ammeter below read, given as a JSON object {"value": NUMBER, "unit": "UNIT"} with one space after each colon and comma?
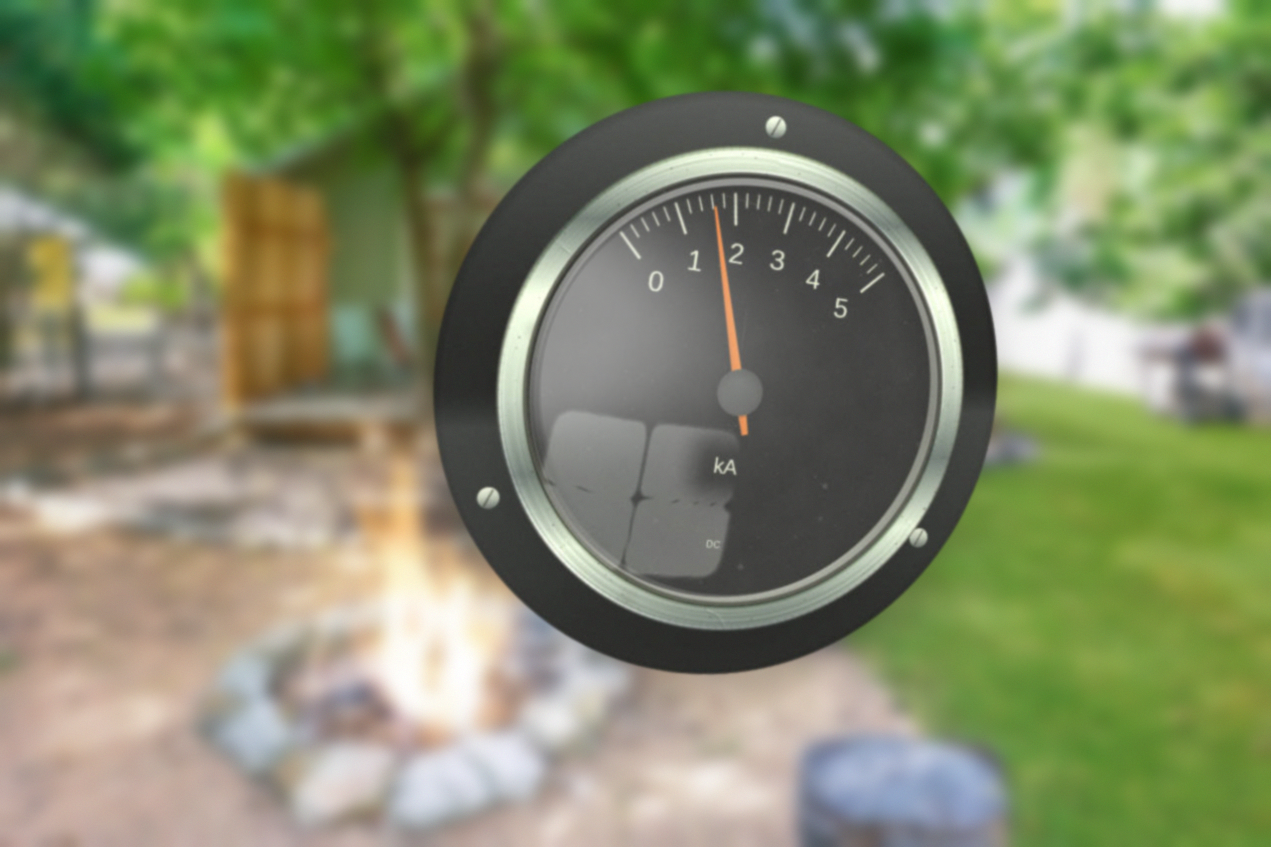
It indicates {"value": 1.6, "unit": "kA"}
